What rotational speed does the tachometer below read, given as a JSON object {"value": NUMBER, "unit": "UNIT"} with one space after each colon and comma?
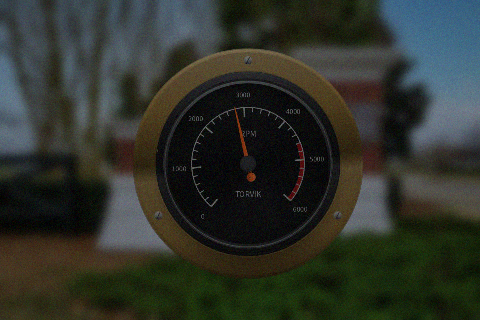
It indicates {"value": 2800, "unit": "rpm"}
